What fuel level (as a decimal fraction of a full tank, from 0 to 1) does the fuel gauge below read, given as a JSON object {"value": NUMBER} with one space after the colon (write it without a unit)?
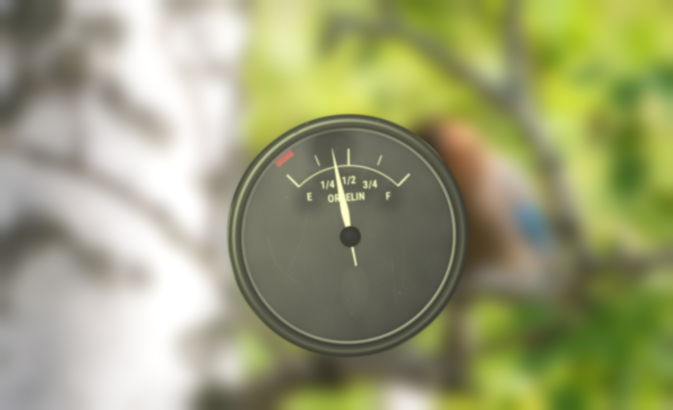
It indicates {"value": 0.375}
